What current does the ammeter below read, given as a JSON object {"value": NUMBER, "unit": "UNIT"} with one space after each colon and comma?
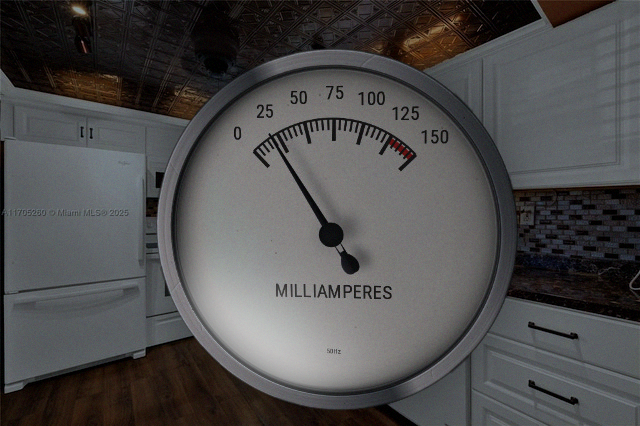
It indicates {"value": 20, "unit": "mA"}
